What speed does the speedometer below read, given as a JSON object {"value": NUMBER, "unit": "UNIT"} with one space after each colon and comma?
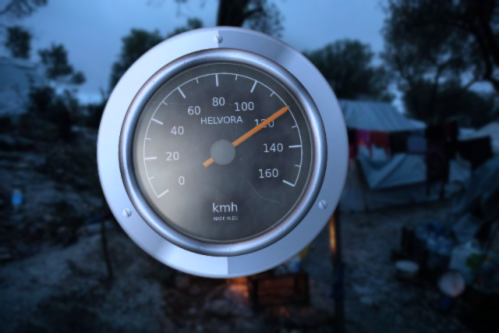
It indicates {"value": 120, "unit": "km/h"}
